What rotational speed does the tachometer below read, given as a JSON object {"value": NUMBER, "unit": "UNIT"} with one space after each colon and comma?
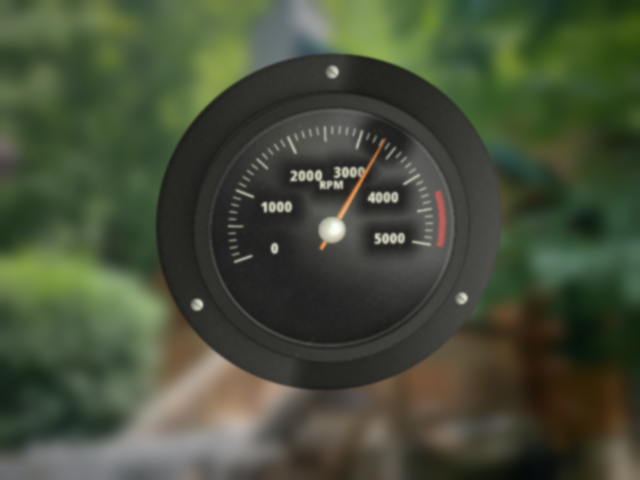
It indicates {"value": 3300, "unit": "rpm"}
